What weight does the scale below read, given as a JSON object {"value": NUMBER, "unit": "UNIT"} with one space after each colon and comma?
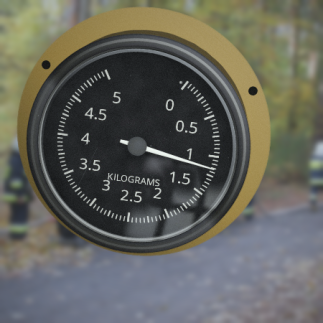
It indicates {"value": 1.15, "unit": "kg"}
